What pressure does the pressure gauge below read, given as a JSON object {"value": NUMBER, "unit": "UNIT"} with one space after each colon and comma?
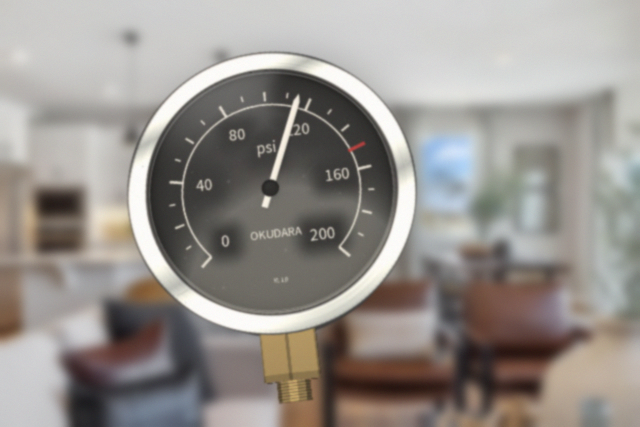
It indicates {"value": 115, "unit": "psi"}
